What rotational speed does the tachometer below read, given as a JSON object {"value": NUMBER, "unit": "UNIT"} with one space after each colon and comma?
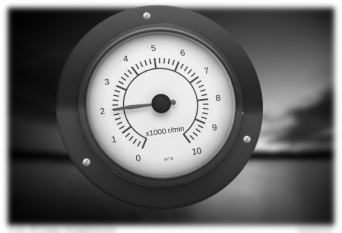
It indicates {"value": 2000, "unit": "rpm"}
